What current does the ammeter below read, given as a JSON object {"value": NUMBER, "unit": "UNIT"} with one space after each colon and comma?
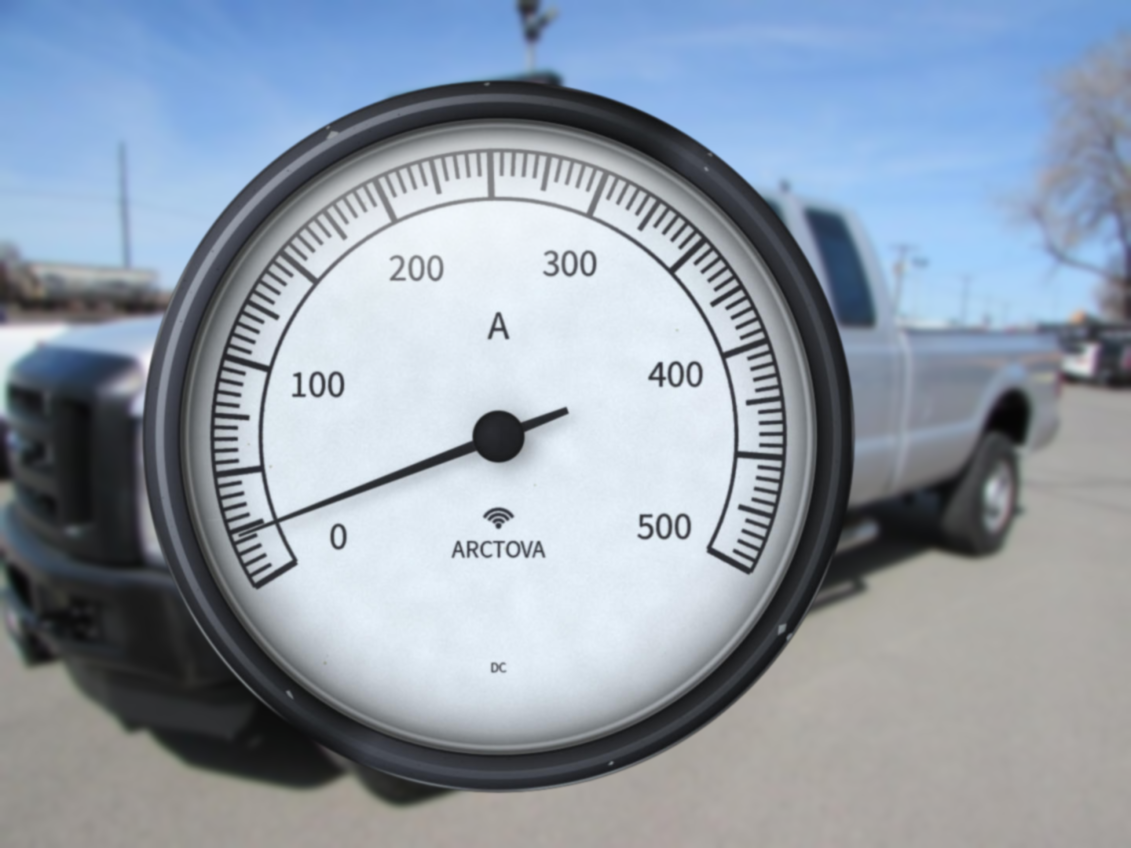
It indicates {"value": 22.5, "unit": "A"}
